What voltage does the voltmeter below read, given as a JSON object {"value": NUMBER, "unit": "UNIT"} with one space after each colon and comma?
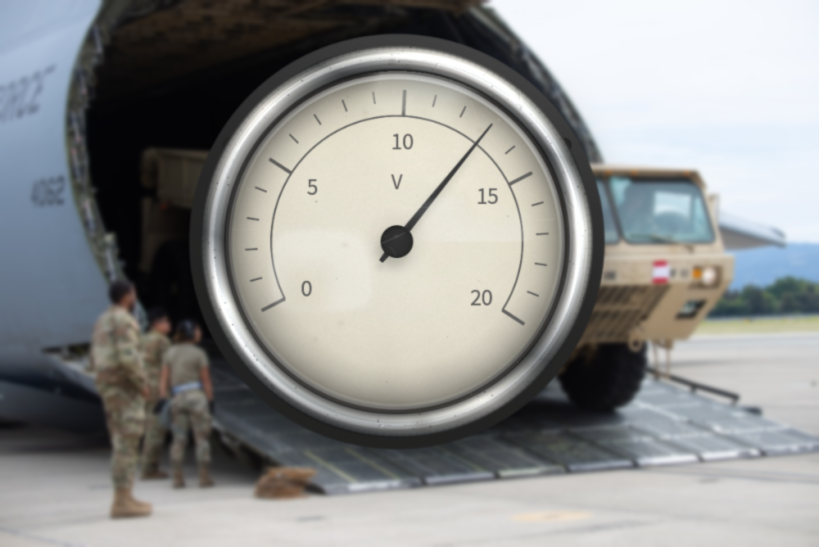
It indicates {"value": 13, "unit": "V"}
